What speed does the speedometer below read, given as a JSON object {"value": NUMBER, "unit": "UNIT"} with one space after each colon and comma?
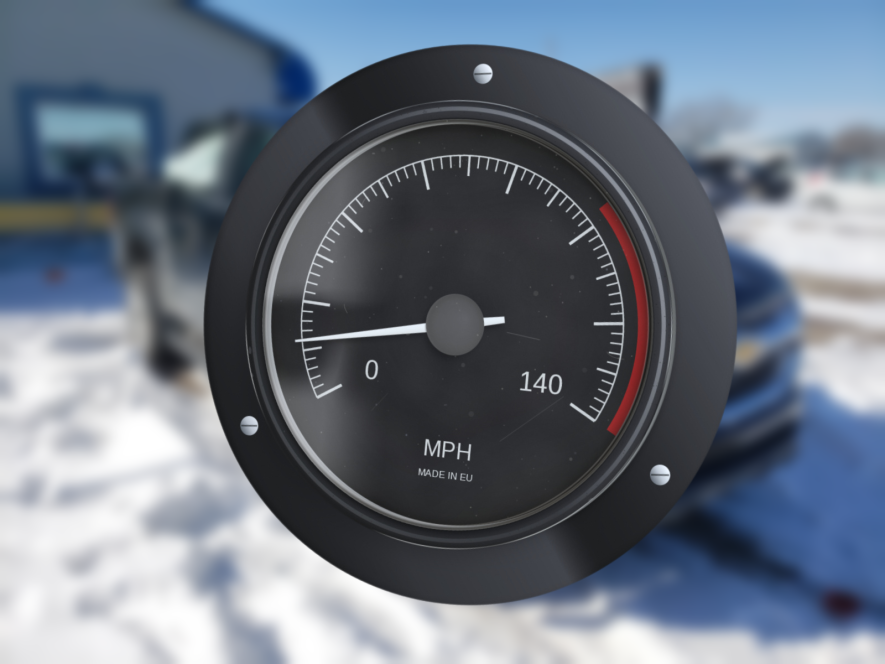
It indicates {"value": 12, "unit": "mph"}
